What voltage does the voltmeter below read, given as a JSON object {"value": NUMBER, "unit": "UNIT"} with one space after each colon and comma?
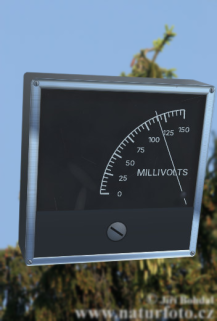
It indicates {"value": 115, "unit": "mV"}
